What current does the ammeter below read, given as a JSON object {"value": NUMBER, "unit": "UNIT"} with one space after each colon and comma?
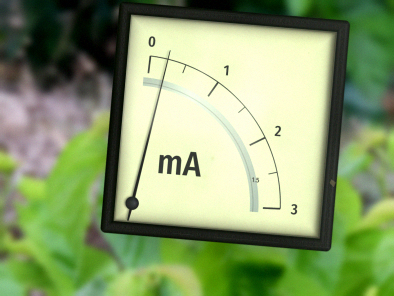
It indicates {"value": 0.25, "unit": "mA"}
